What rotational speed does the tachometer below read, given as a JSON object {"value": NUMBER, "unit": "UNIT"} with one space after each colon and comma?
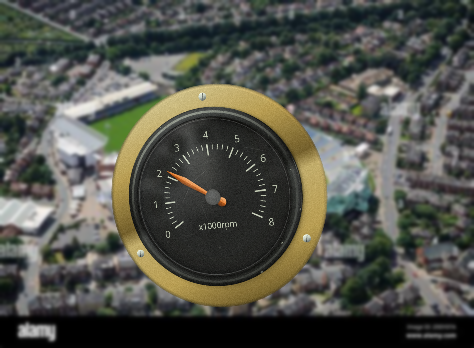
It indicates {"value": 2200, "unit": "rpm"}
